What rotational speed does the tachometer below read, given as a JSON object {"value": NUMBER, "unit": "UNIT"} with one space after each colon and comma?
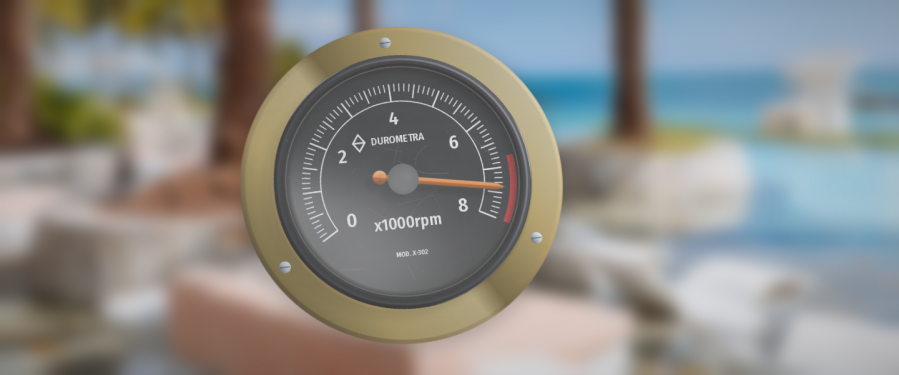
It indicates {"value": 7400, "unit": "rpm"}
